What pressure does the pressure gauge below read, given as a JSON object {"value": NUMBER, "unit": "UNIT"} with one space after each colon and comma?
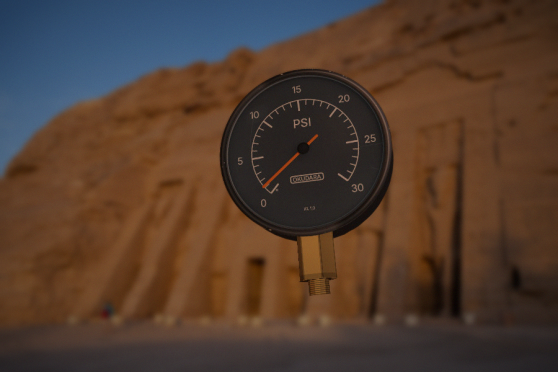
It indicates {"value": 1, "unit": "psi"}
